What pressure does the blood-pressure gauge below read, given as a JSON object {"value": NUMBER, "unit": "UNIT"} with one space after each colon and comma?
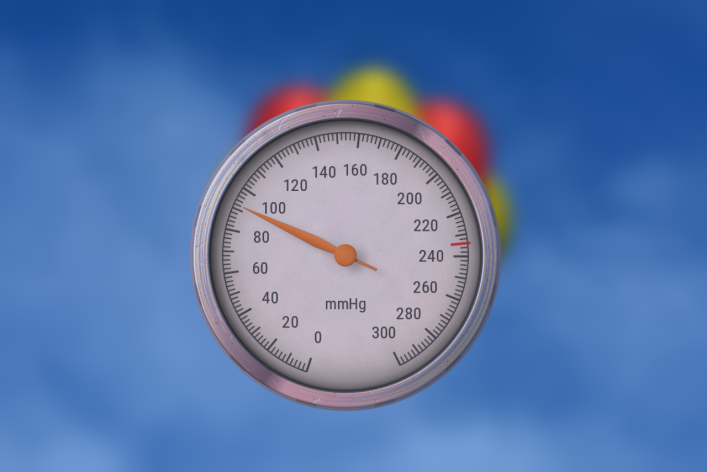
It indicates {"value": 92, "unit": "mmHg"}
